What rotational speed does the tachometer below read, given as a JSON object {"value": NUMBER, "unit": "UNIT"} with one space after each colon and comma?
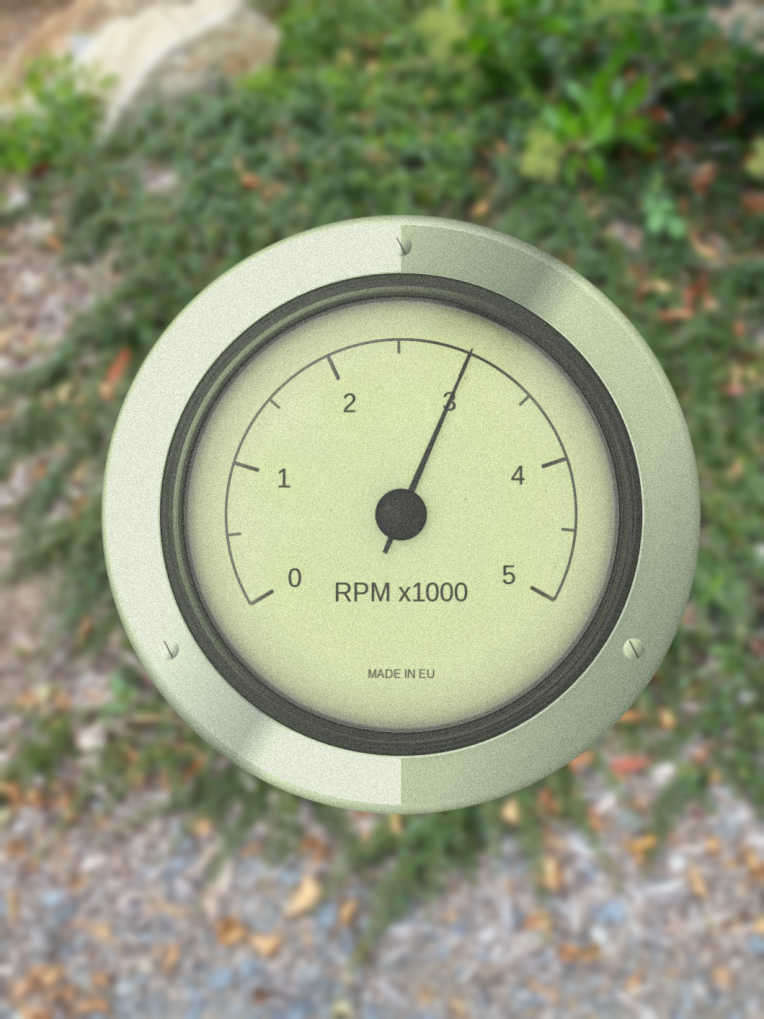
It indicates {"value": 3000, "unit": "rpm"}
